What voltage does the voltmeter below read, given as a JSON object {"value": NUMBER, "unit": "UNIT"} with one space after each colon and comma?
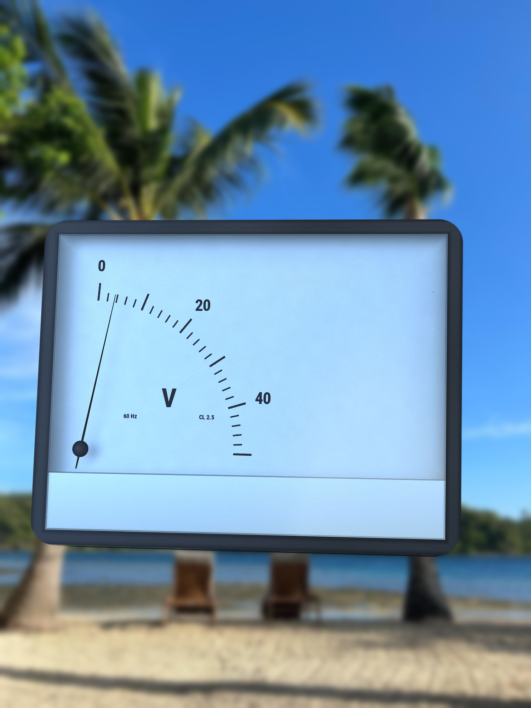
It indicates {"value": 4, "unit": "V"}
